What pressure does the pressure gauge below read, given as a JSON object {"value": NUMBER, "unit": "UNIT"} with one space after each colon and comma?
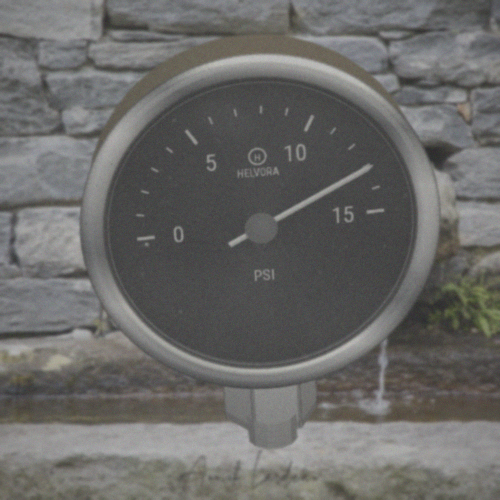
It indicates {"value": 13, "unit": "psi"}
